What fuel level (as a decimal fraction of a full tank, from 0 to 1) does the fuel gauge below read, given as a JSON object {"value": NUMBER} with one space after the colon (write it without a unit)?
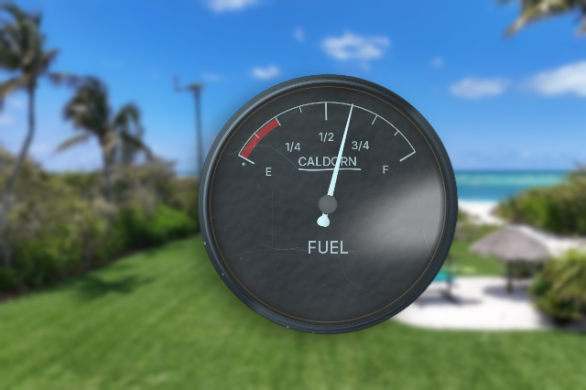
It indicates {"value": 0.625}
